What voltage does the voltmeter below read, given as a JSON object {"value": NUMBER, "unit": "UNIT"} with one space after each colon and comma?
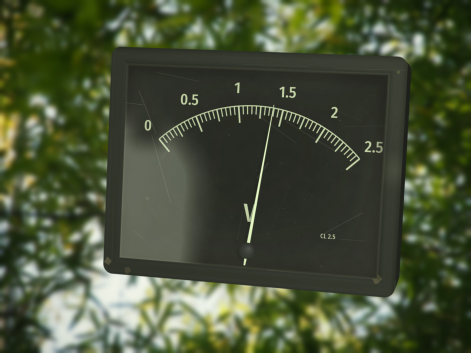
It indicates {"value": 1.4, "unit": "V"}
